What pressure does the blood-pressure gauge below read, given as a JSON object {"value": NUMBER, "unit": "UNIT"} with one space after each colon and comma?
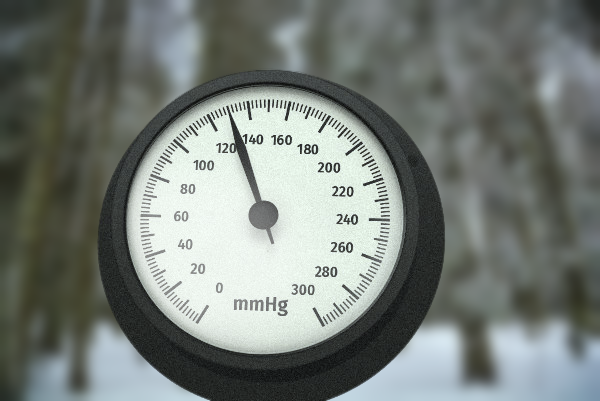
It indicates {"value": 130, "unit": "mmHg"}
